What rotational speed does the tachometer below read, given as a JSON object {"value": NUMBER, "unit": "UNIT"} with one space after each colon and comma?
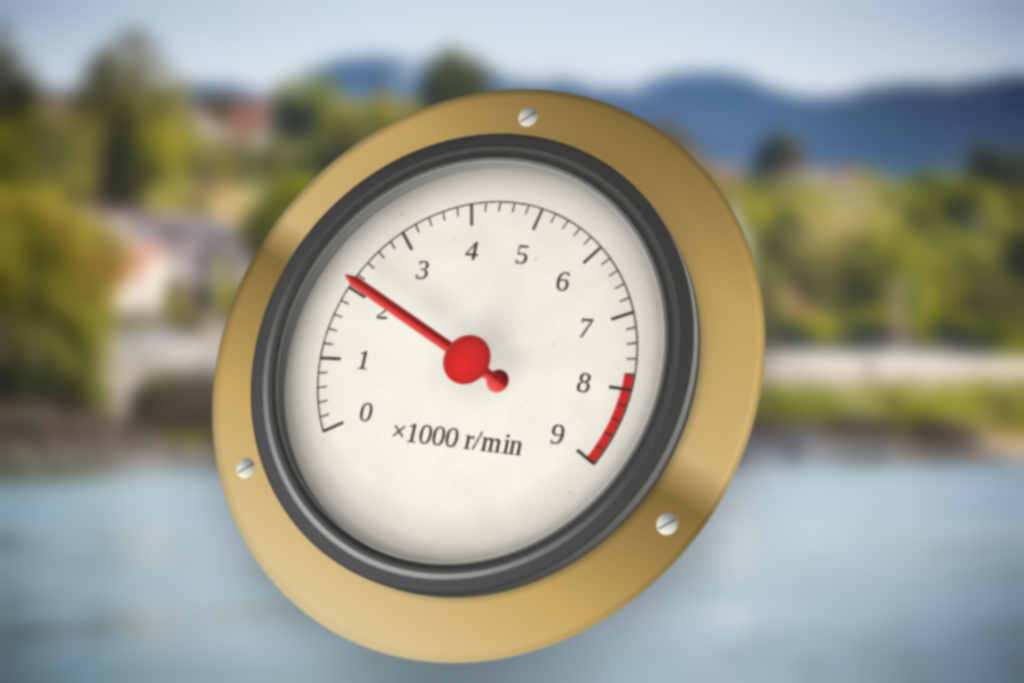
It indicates {"value": 2100, "unit": "rpm"}
